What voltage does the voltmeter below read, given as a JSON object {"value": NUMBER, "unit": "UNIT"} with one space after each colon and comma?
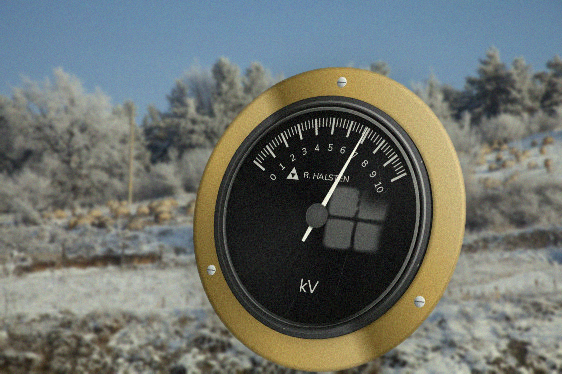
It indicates {"value": 7, "unit": "kV"}
